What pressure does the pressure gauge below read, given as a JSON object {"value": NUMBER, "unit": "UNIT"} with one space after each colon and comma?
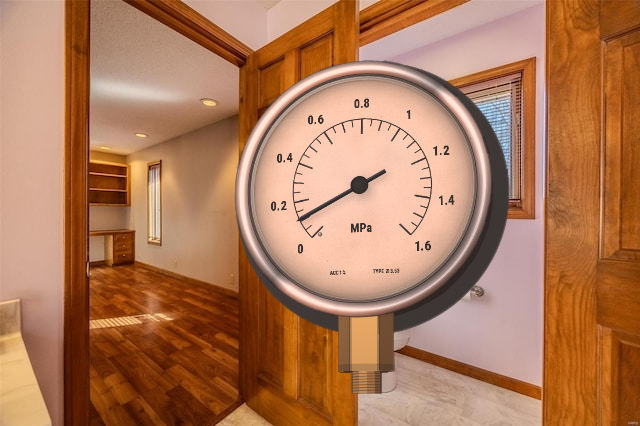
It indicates {"value": 0.1, "unit": "MPa"}
